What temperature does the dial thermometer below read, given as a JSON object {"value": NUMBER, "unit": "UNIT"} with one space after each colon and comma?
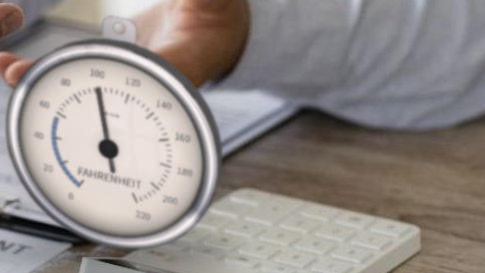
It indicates {"value": 100, "unit": "°F"}
